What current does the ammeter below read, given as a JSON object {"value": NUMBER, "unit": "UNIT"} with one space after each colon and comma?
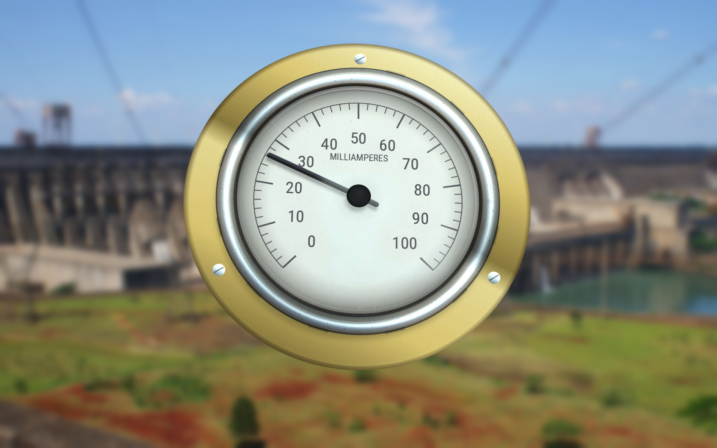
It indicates {"value": 26, "unit": "mA"}
